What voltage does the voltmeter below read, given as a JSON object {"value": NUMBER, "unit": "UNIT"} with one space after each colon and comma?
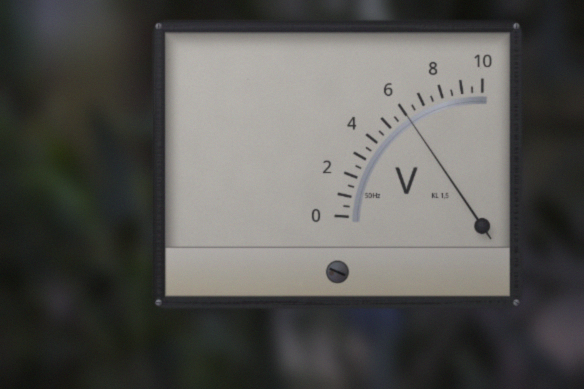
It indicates {"value": 6, "unit": "V"}
